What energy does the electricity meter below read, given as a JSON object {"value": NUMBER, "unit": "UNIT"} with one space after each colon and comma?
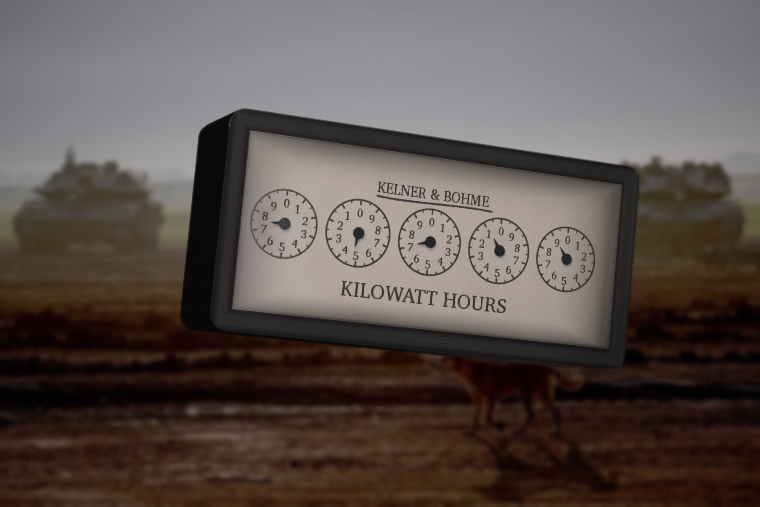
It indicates {"value": 74709, "unit": "kWh"}
